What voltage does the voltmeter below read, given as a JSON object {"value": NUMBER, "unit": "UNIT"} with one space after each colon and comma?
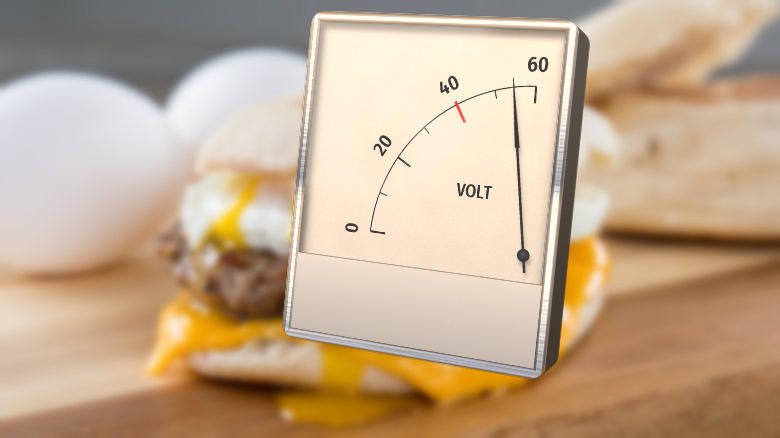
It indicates {"value": 55, "unit": "V"}
